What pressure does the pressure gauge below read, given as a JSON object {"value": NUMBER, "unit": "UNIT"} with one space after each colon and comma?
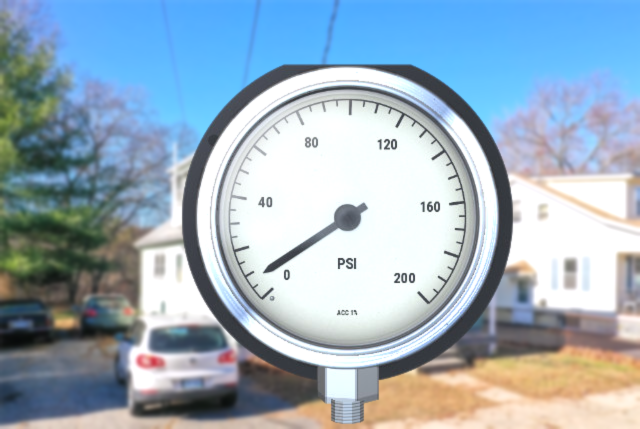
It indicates {"value": 7.5, "unit": "psi"}
